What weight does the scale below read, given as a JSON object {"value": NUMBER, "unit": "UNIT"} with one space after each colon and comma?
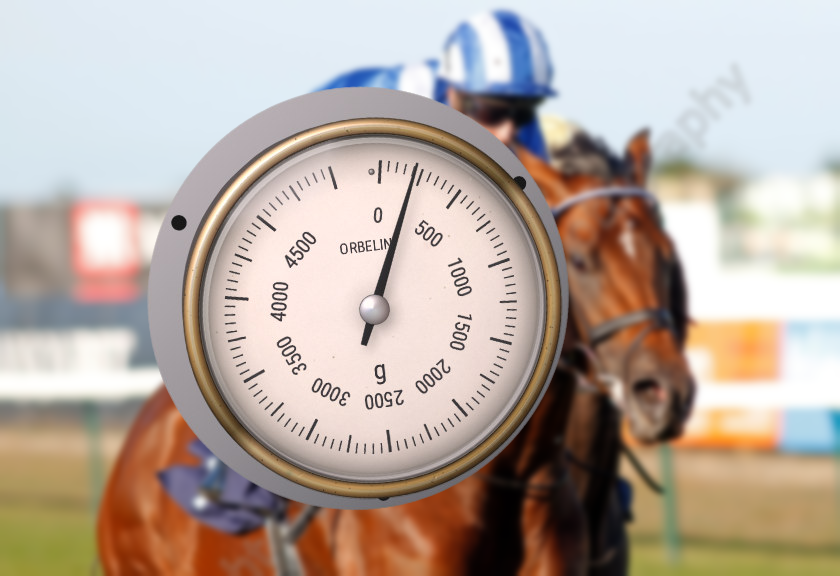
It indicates {"value": 200, "unit": "g"}
